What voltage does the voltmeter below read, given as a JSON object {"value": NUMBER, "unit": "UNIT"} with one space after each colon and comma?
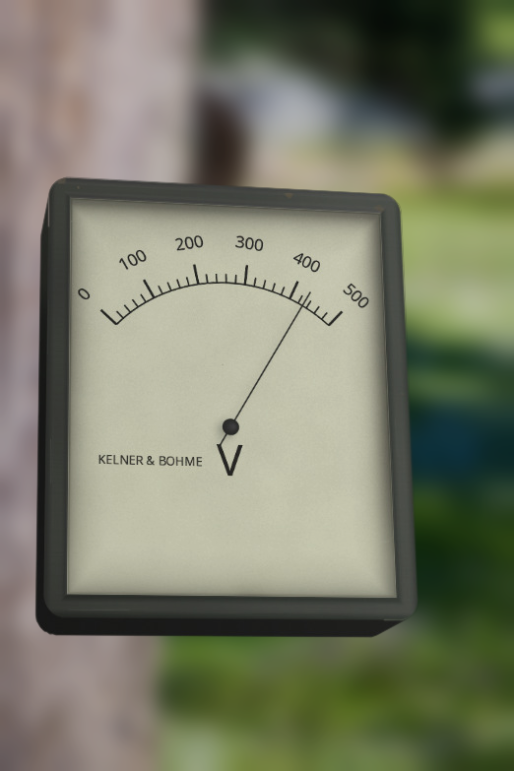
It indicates {"value": 430, "unit": "V"}
